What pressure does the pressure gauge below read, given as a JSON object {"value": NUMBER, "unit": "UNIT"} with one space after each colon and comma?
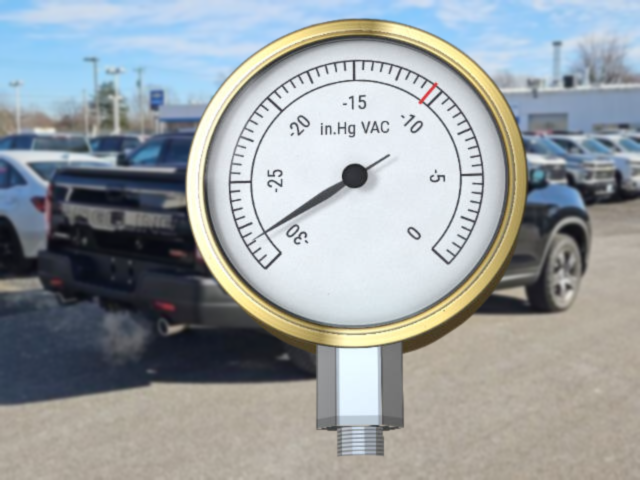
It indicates {"value": -28.5, "unit": "inHg"}
